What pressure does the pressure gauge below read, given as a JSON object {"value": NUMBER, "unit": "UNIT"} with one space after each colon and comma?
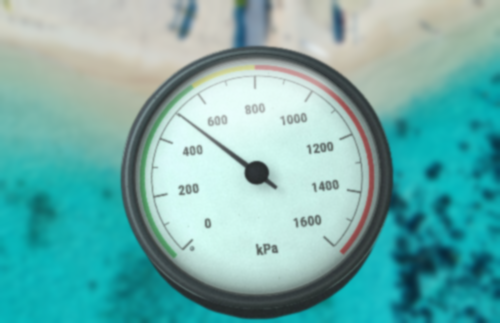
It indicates {"value": 500, "unit": "kPa"}
